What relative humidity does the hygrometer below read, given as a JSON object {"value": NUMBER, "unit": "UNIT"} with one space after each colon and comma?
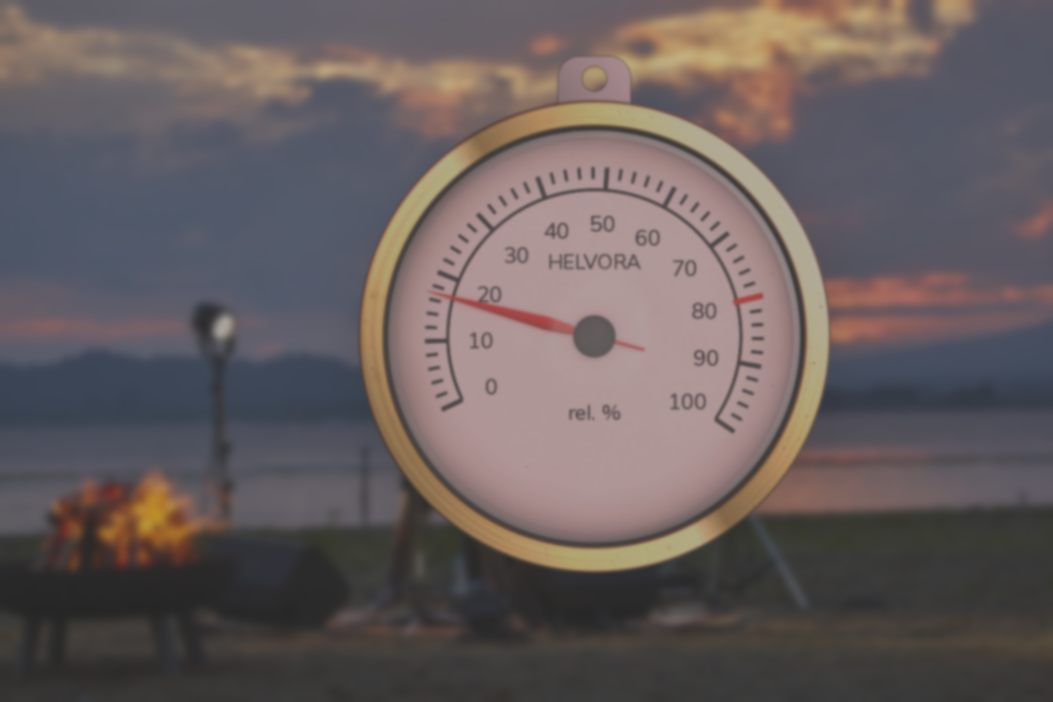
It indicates {"value": 17, "unit": "%"}
